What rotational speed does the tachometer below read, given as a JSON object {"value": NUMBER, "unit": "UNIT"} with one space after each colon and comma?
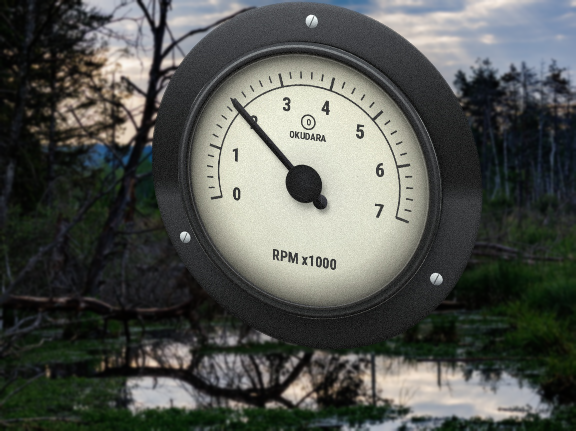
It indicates {"value": 2000, "unit": "rpm"}
